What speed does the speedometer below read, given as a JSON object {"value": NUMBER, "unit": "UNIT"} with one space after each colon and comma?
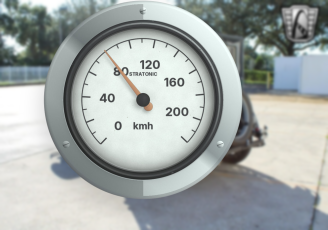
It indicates {"value": 80, "unit": "km/h"}
